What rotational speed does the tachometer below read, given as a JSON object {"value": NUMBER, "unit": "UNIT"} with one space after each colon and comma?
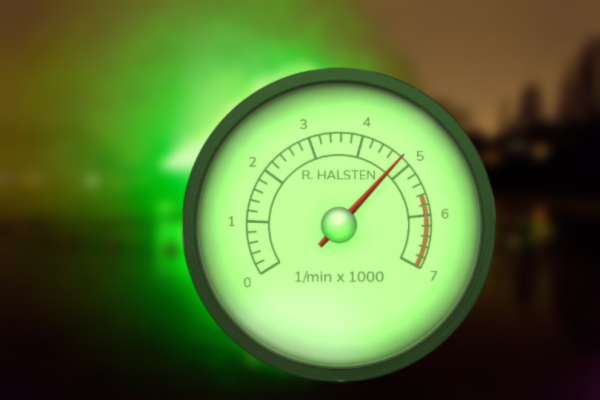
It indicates {"value": 4800, "unit": "rpm"}
